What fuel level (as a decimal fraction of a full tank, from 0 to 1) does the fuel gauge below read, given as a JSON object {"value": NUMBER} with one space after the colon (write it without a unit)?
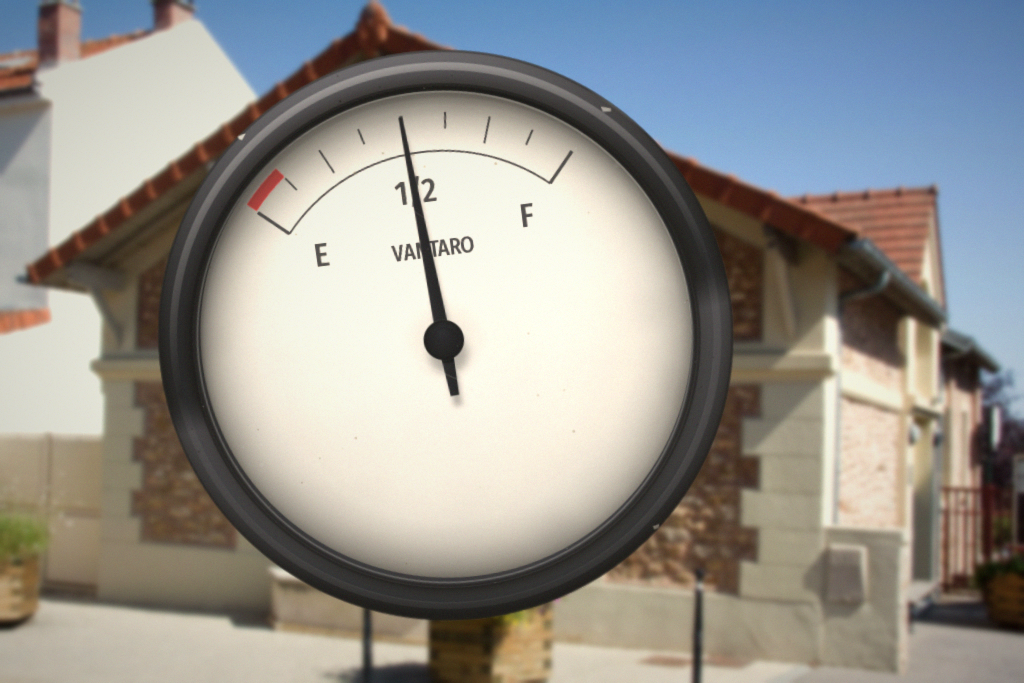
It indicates {"value": 0.5}
